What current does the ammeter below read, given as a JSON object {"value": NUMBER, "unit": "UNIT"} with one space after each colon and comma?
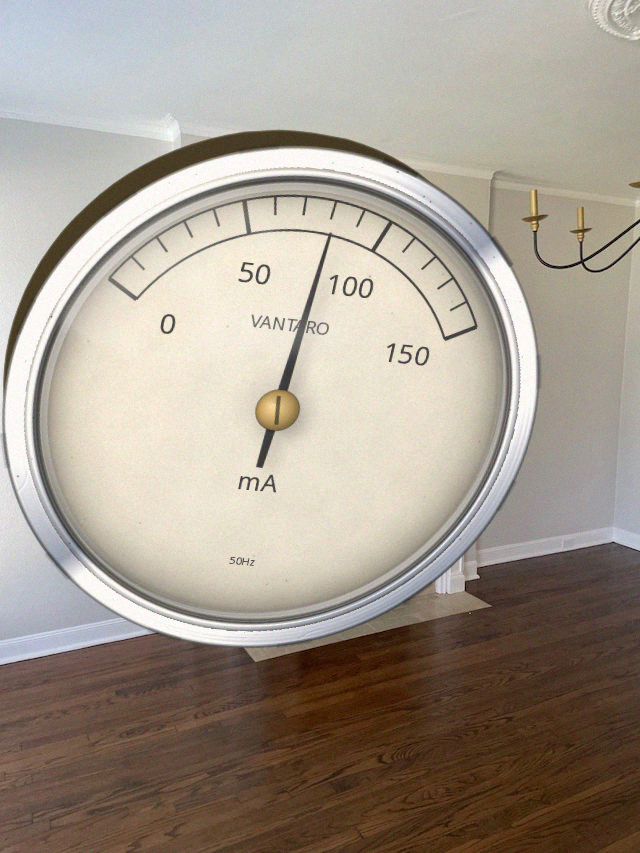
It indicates {"value": 80, "unit": "mA"}
